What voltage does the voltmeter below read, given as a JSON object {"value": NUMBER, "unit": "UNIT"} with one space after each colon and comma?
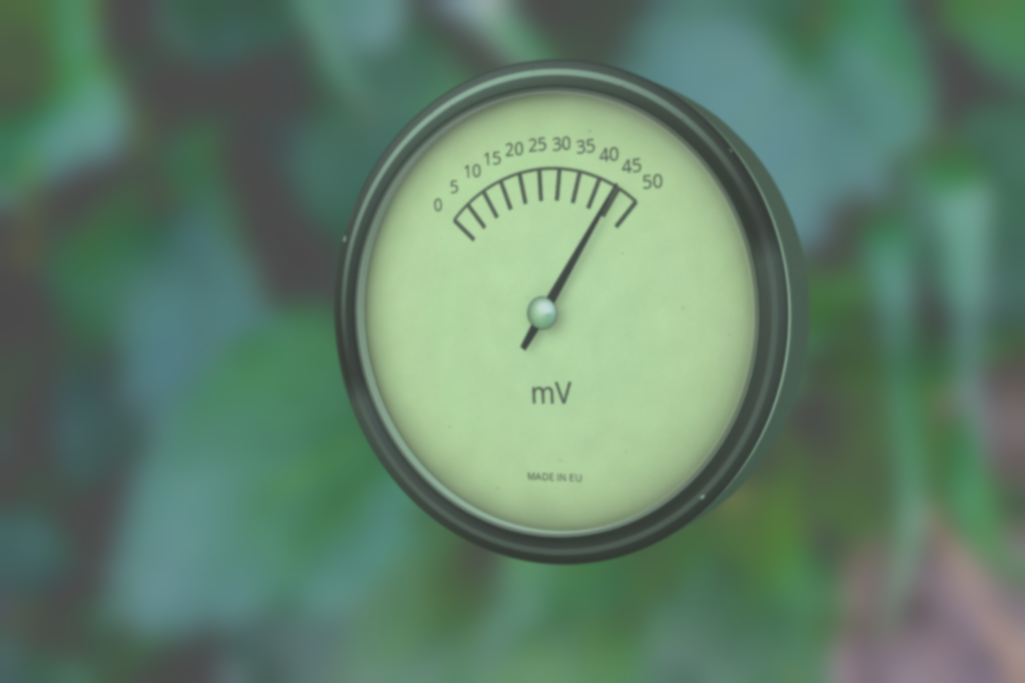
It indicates {"value": 45, "unit": "mV"}
